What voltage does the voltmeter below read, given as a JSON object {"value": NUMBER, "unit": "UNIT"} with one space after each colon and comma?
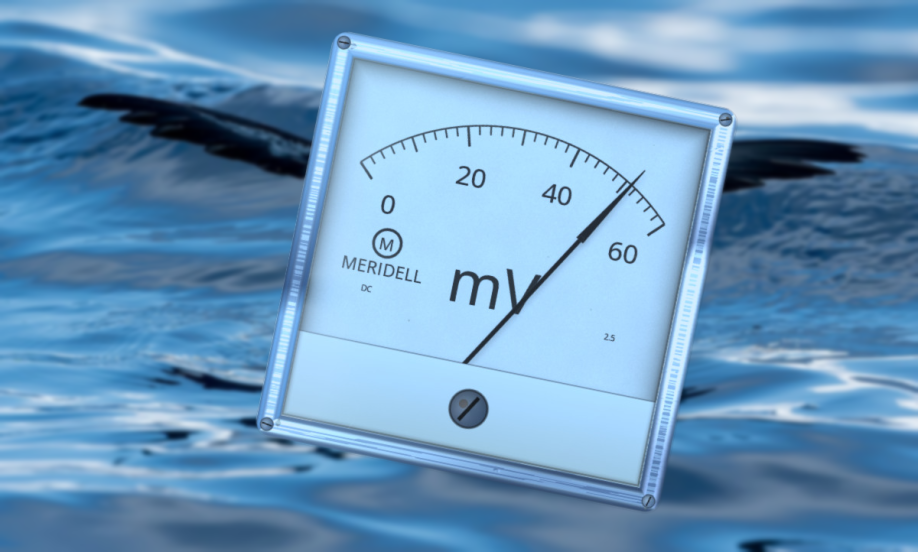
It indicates {"value": 51, "unit": "mV"}
